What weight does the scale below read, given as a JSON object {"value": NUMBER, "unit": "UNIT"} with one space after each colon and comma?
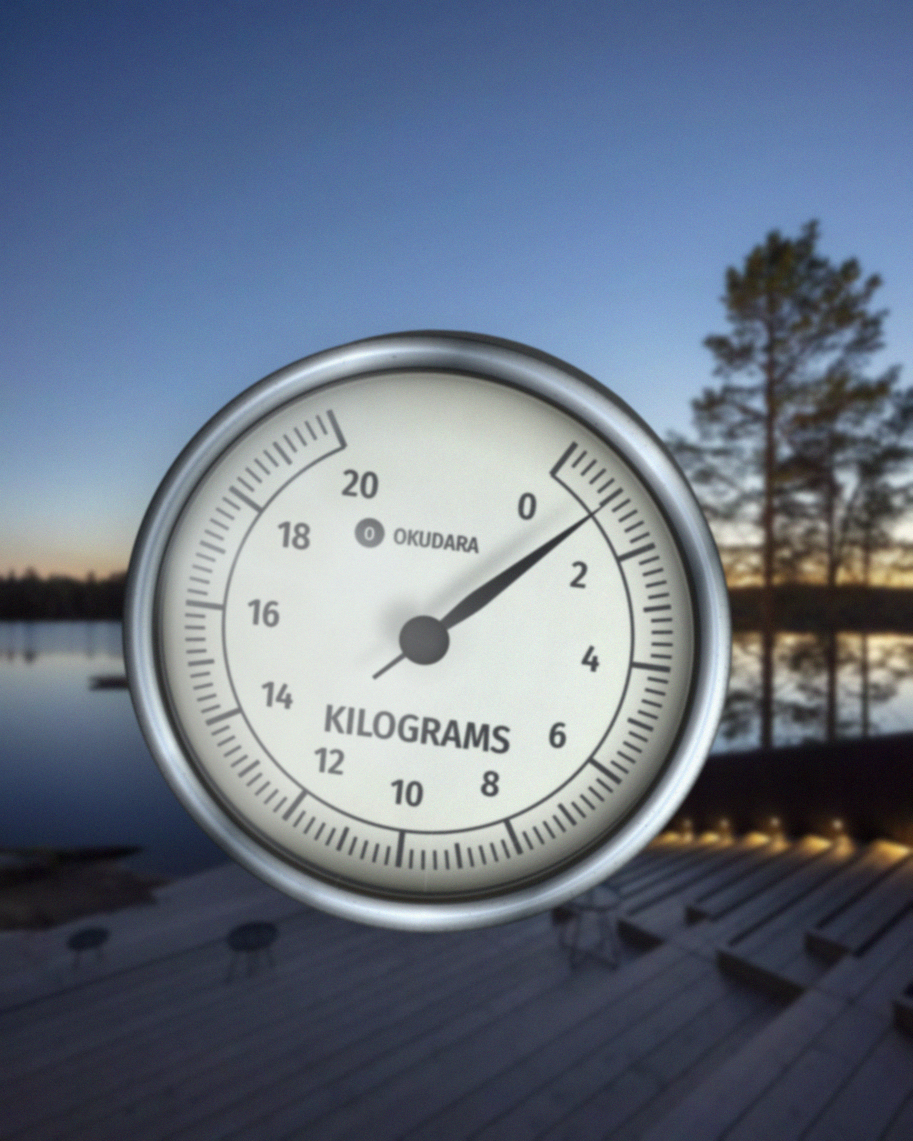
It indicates {"value": 1, "unit": "kg"}
